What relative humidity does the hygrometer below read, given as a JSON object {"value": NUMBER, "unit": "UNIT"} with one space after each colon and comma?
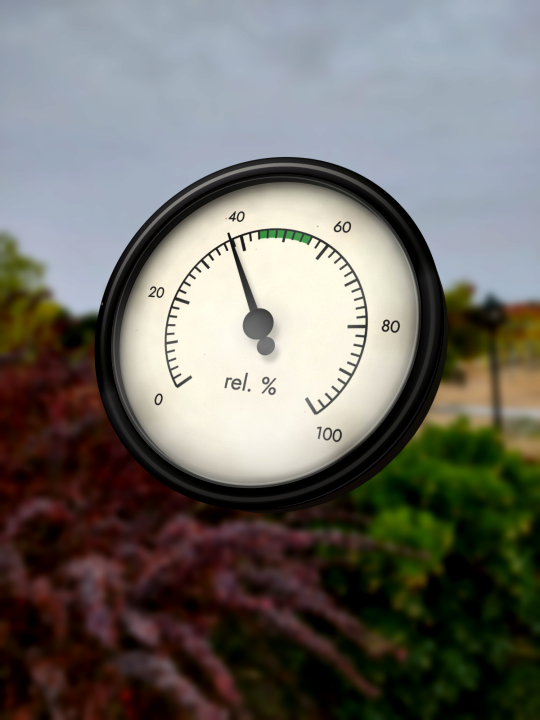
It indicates {"value": 38, "unit": "%"}
